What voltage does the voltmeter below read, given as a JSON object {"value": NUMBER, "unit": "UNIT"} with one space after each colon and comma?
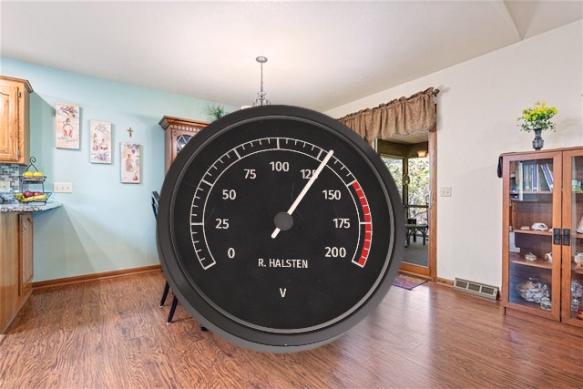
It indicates {"value": 130, "unit": "V"}
